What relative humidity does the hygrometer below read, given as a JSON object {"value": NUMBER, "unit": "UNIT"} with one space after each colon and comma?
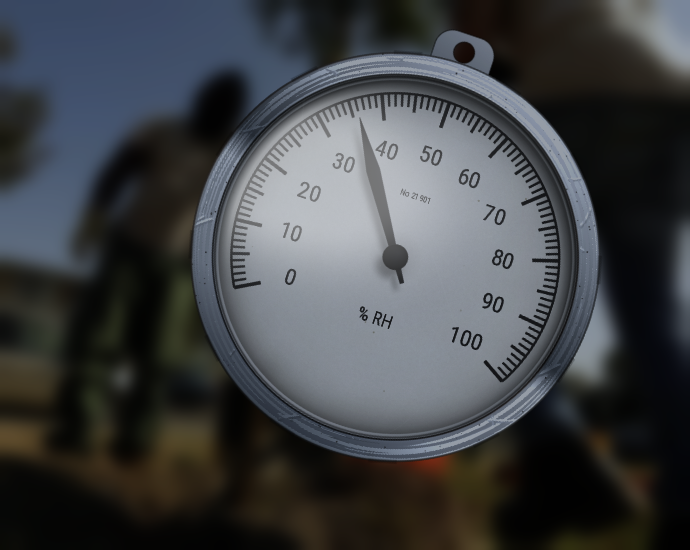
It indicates {"value": 36, "unit": "%"}
